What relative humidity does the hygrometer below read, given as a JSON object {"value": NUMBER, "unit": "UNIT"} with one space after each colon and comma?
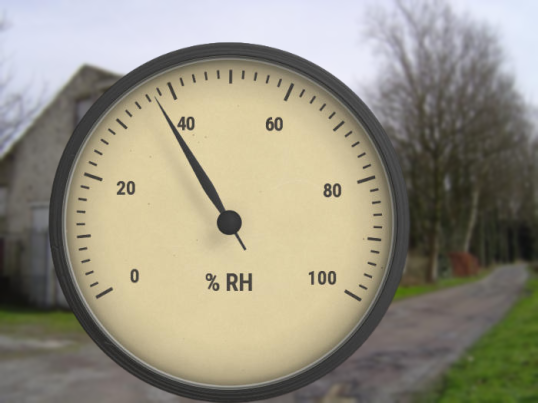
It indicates {"value": 37, "unit": "%"}
